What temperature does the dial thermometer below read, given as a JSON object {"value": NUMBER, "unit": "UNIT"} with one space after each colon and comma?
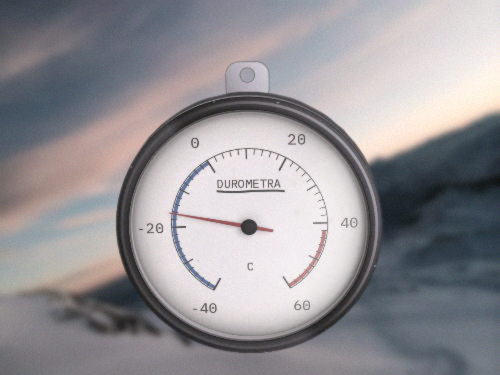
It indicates {"value": -16, "unit": "°C"}
